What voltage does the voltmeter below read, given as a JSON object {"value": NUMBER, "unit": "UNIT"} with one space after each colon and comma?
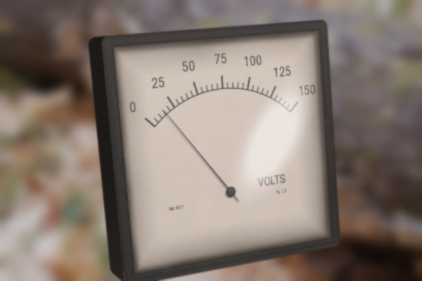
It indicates {"value": 15, "unit": "V"}
